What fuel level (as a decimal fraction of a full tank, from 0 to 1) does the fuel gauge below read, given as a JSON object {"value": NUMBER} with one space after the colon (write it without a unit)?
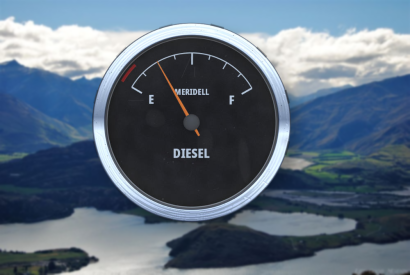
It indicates {"value": 0.25}
